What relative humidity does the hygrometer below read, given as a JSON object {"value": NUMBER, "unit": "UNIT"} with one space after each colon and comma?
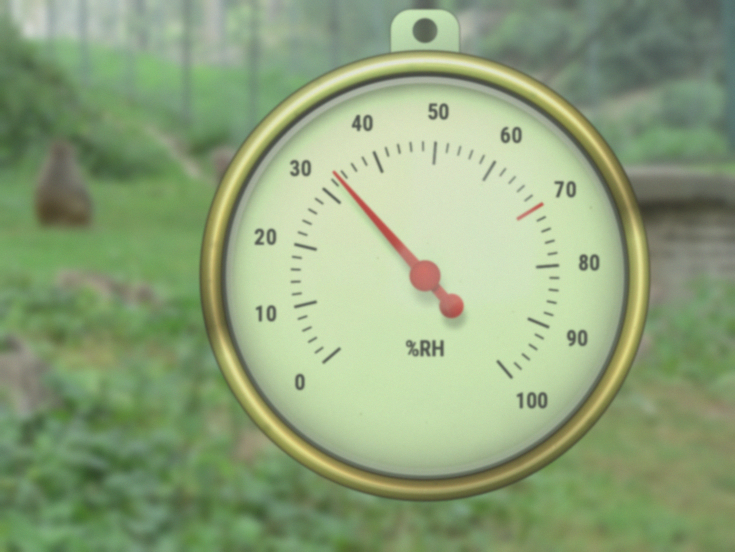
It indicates {"value": 33, "unit": "%"}
